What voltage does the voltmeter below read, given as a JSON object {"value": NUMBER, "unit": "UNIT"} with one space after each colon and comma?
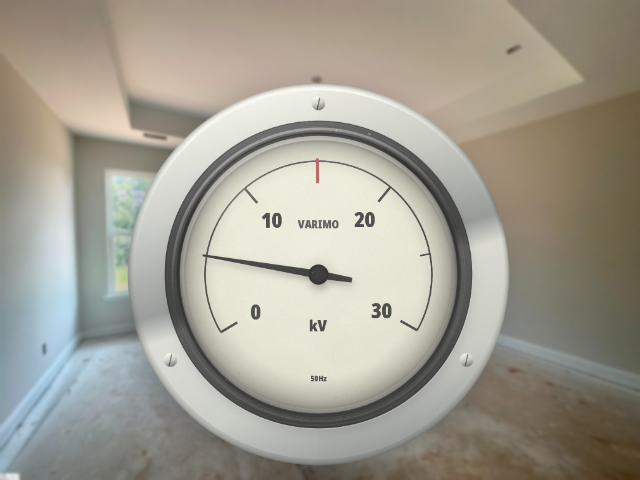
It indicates {"value": 5, "unit": "kV"}
